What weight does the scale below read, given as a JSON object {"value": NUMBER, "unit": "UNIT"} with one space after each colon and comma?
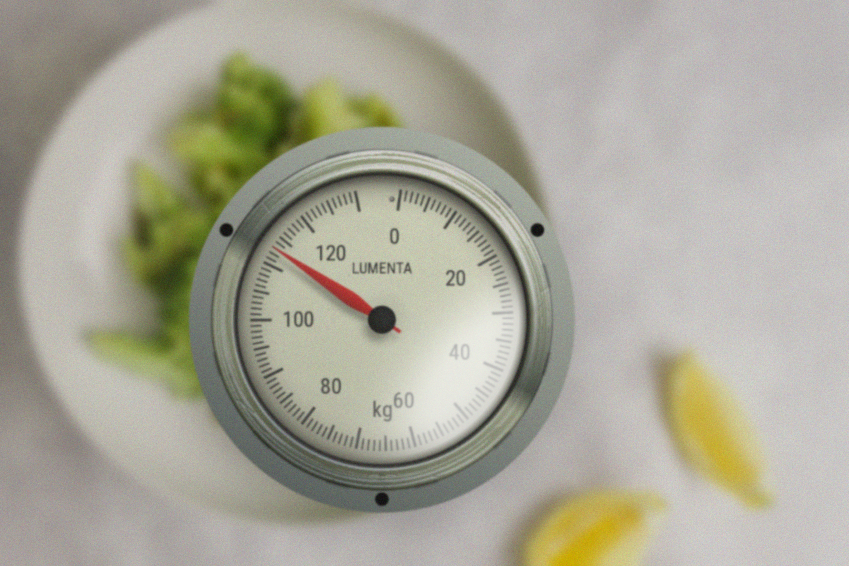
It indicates {"value": 113, "unit": "kg"}
